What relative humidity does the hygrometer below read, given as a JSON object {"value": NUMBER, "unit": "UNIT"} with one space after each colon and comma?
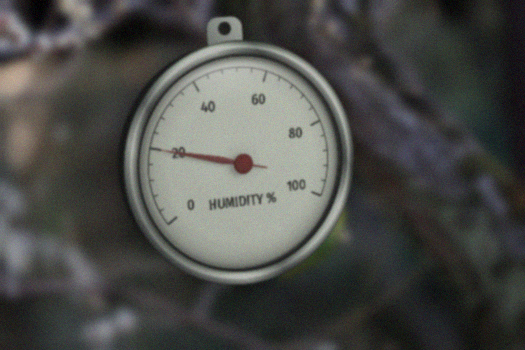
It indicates {"value": 20, "unit": "%"}
